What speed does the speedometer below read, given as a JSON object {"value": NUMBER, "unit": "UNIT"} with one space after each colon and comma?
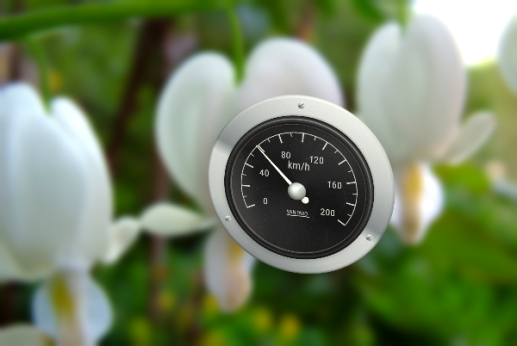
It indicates {"value": 60, "unit": "km/h"}
